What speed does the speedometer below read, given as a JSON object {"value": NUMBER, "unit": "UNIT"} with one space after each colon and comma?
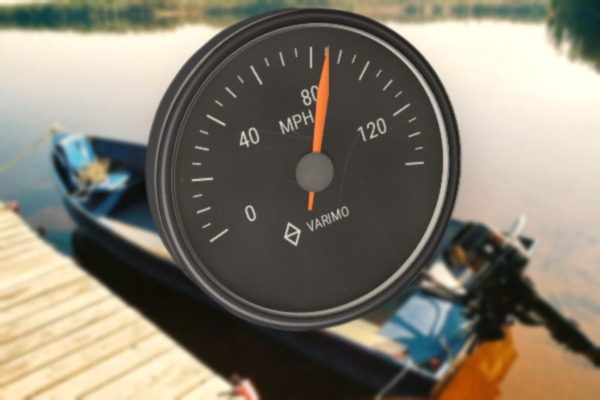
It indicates {"value": 85, "unit": "mph"}
